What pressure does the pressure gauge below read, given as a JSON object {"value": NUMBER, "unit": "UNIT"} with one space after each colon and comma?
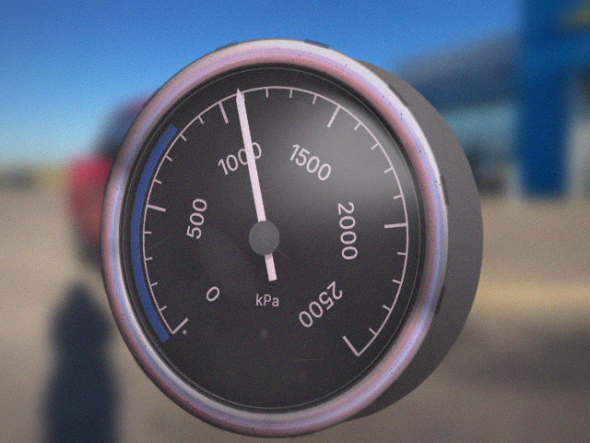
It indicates {"value": 1100, "unit": "kPa"}
